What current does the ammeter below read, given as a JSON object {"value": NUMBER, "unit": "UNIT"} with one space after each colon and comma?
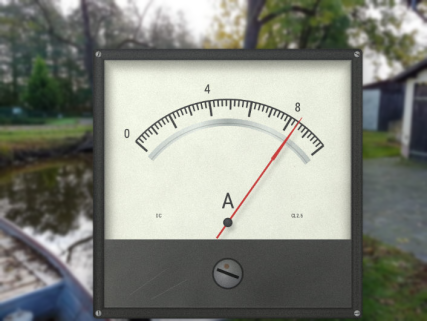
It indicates {"value": 8.4, "unit": "A"}
